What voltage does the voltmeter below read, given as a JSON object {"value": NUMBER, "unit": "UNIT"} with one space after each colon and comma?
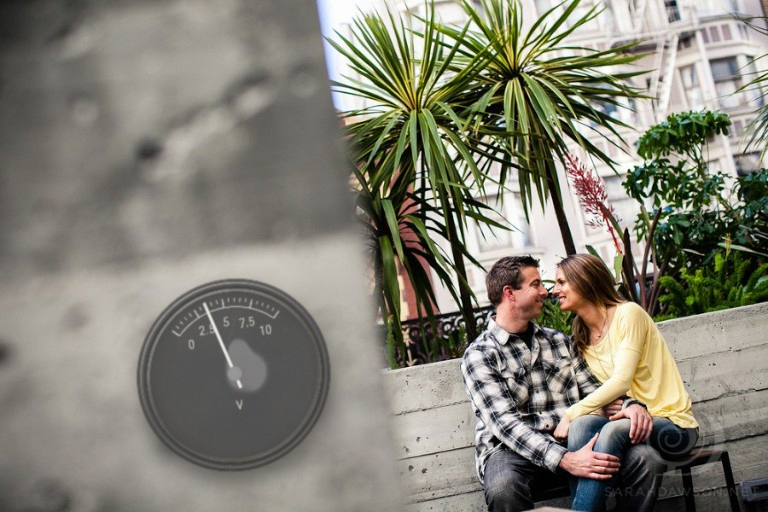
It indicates {"value": 3.5, "unit": "V"}
